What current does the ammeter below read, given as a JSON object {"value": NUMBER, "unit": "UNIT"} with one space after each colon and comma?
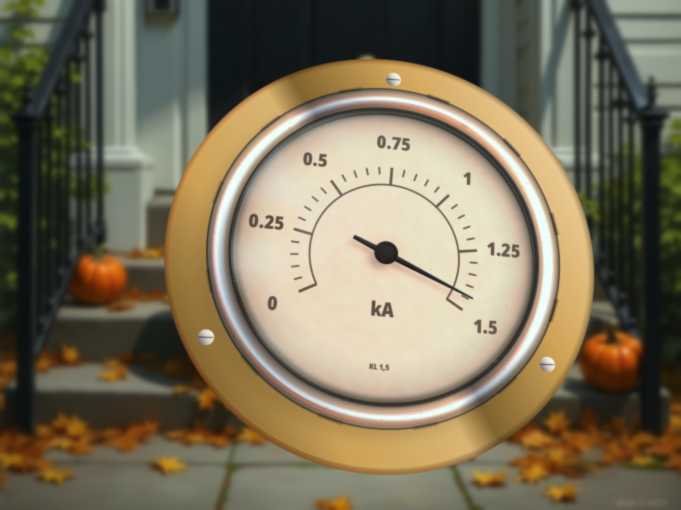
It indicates {"value": 1.45, "unit": "kA"}
